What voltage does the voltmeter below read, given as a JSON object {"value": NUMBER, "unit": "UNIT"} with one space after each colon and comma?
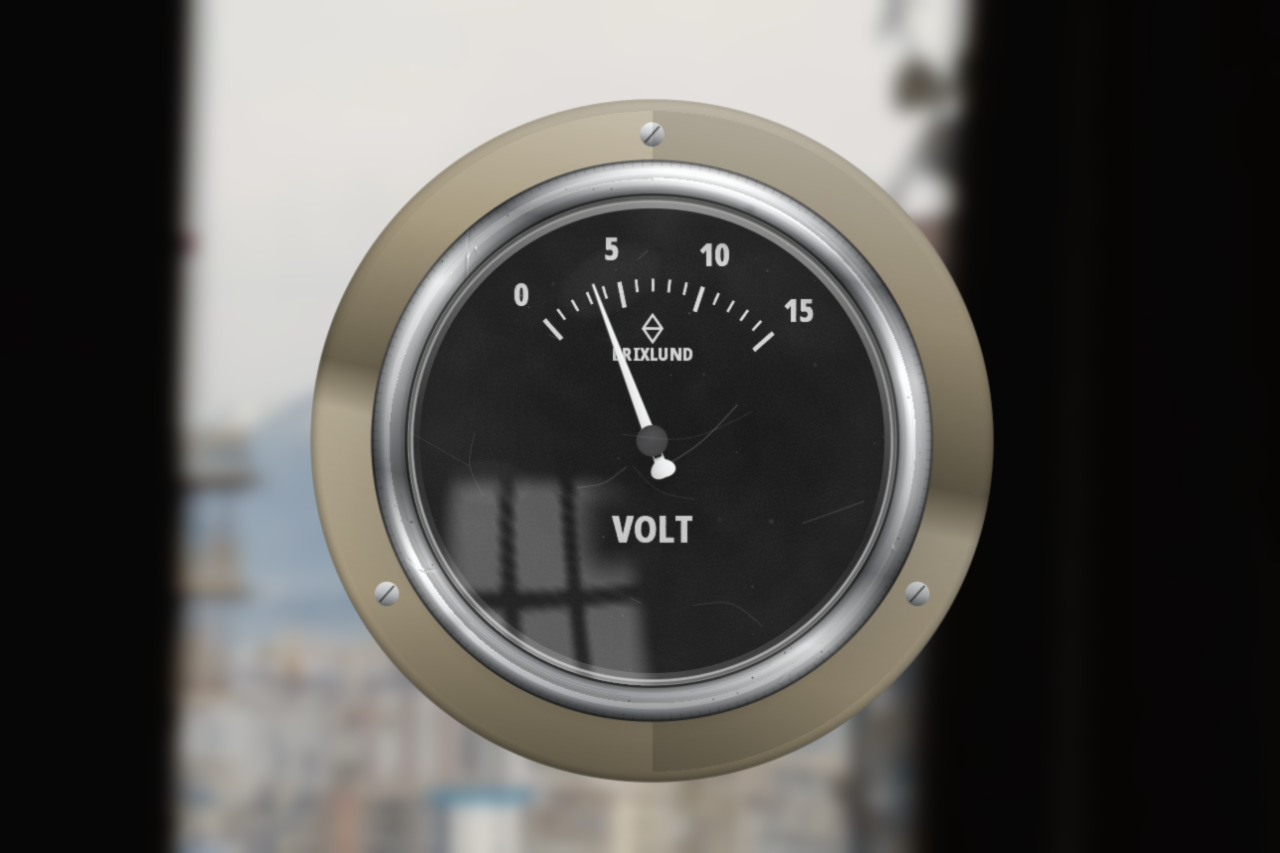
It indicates {"value": 3.5, "unit": "V"}
